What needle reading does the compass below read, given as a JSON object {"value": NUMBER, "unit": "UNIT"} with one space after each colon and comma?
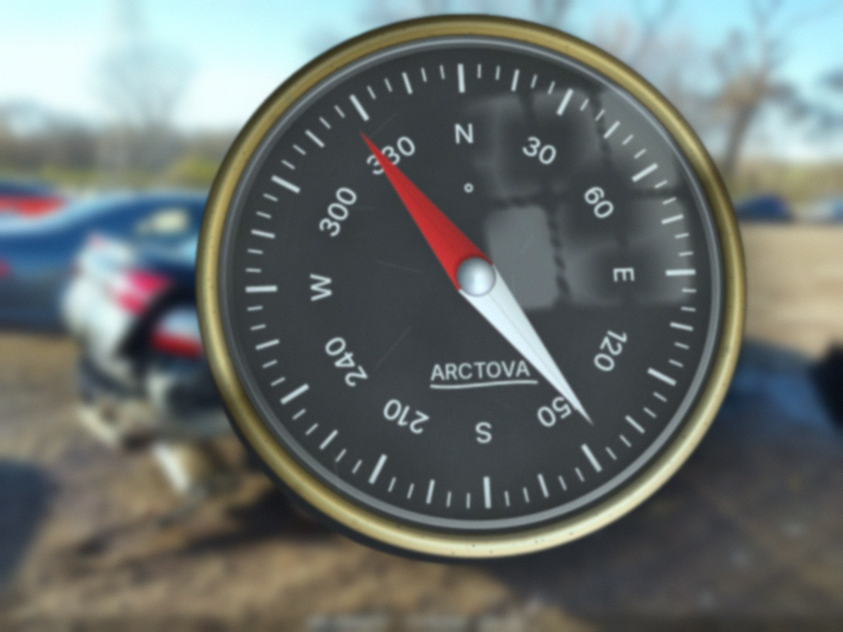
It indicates {"value": 325, "unit": "°"}
